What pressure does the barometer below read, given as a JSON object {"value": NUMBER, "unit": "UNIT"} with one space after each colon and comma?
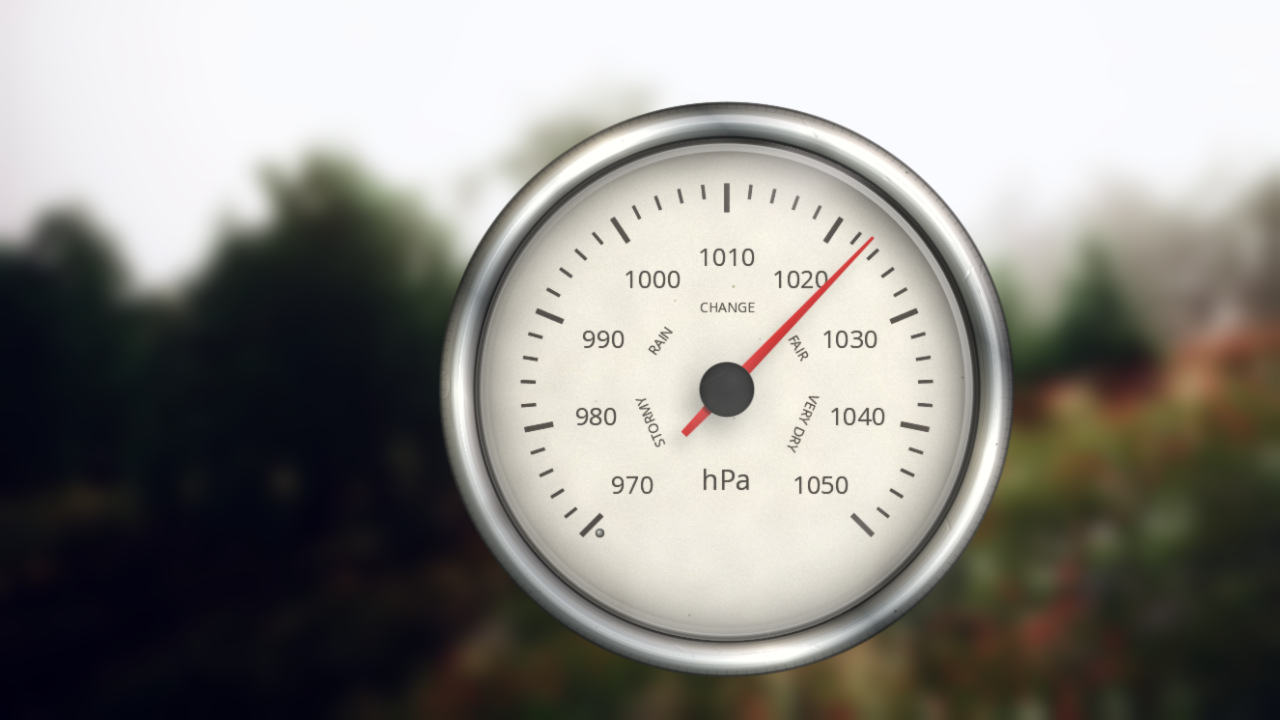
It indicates {"value": 1023, "unit": "hPa"}
